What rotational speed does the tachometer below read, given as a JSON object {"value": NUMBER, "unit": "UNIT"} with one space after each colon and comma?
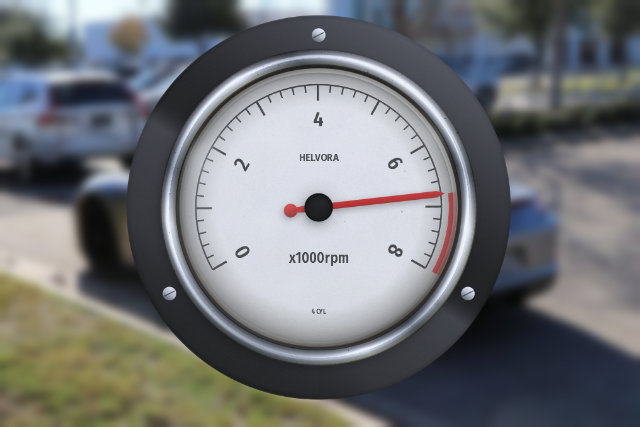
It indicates {"value": 6800, "unit": "rpm"}
